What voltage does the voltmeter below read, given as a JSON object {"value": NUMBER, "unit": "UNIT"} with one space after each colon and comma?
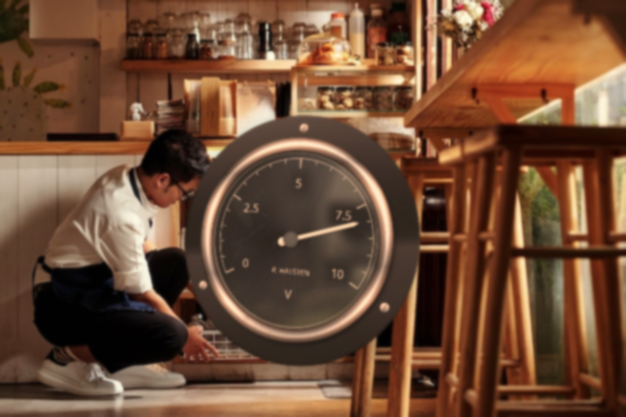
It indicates {"value": 8, "unit": "V"}
